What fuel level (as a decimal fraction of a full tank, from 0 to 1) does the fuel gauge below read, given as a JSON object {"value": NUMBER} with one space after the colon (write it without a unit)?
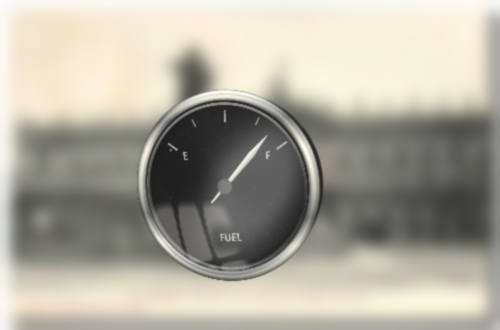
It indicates {"value": 0.875}
